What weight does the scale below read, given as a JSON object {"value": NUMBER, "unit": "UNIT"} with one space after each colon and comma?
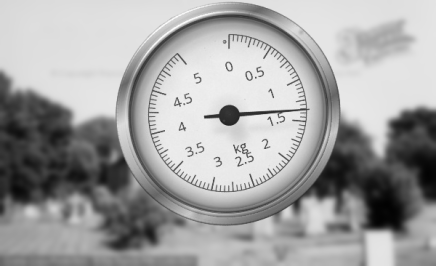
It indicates {"value": 1.35, "unit": "kg"}
